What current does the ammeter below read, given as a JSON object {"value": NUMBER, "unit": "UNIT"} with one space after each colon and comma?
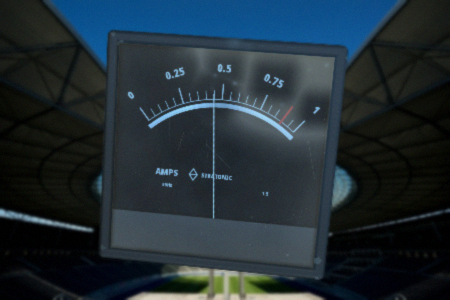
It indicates {"value": 0.45, "unit": "A"}
